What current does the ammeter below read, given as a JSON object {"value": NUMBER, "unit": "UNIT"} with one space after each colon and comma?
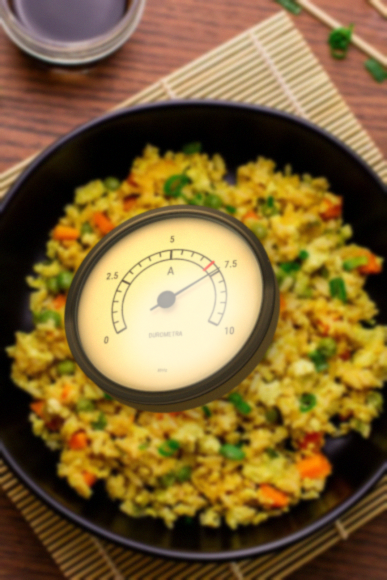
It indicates {"value": 7.5, "unit": "A"}
